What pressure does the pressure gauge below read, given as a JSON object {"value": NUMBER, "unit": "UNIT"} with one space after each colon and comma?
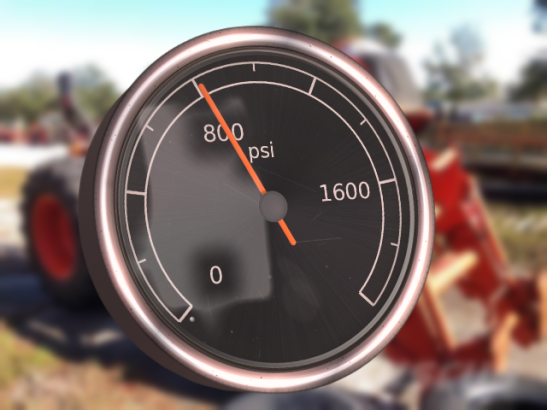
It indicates {"value": 800, "unit": "psi"}
